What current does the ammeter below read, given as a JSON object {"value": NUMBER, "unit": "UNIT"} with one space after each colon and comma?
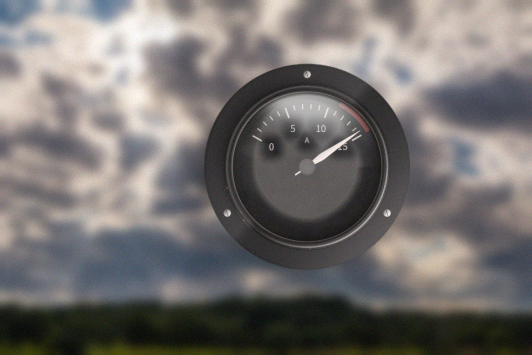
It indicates {"value": 14.5, "unit": "A"}
